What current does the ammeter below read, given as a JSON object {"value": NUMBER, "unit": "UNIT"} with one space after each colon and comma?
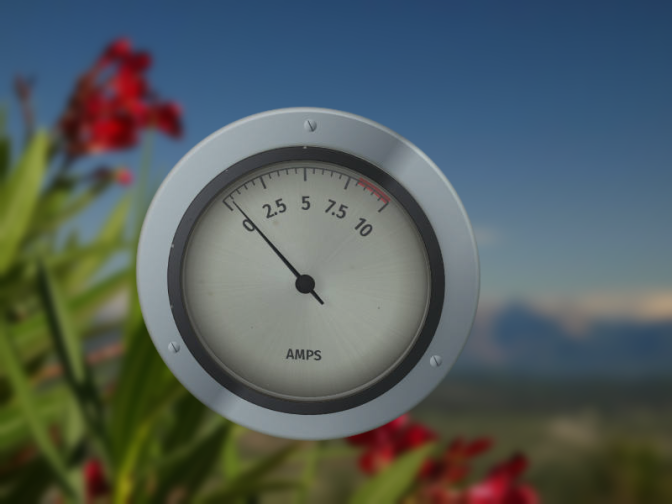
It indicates {"value": 0.5, "unit": "A"}
